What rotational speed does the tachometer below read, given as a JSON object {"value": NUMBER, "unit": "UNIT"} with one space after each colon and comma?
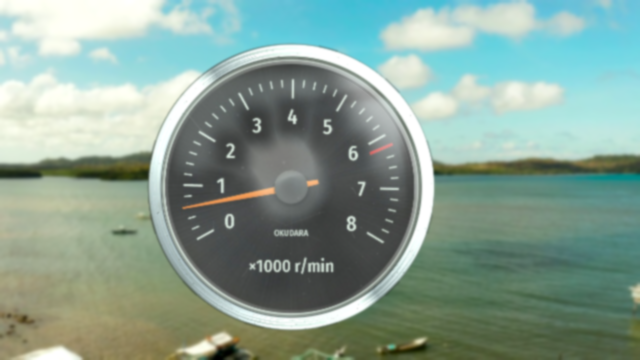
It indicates {"value": 600, "unit": "rpm"}
